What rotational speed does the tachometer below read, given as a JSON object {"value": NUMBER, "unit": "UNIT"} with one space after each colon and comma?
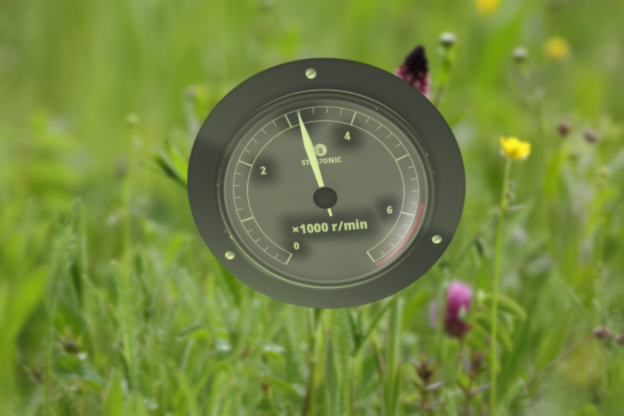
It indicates {"value": 3200, "unit": "rpm"}
